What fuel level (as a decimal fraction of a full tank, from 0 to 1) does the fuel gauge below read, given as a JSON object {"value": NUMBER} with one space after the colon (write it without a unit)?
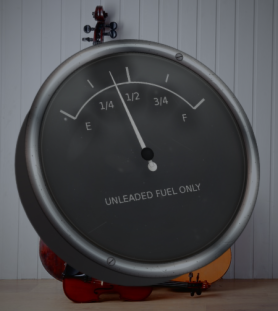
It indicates {"value": 0.375}
